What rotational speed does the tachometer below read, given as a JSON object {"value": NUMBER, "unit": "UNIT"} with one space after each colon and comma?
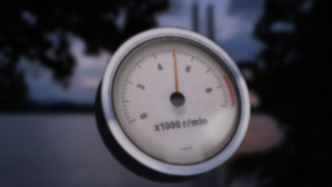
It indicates {"value": 5000, "unit": "rpm"}
